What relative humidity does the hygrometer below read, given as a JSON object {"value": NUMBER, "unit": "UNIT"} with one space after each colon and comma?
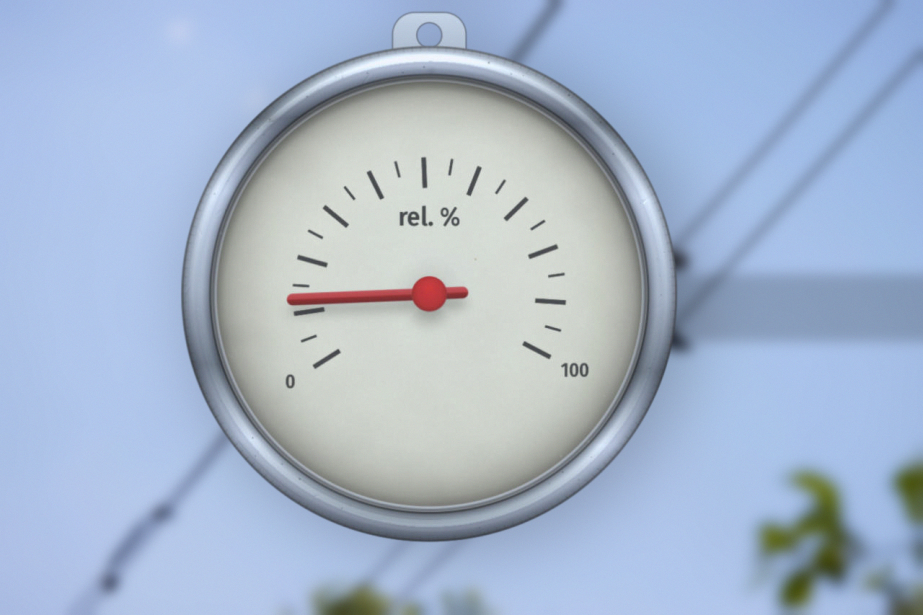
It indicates {"value": 12.5, "unit": "%"}
